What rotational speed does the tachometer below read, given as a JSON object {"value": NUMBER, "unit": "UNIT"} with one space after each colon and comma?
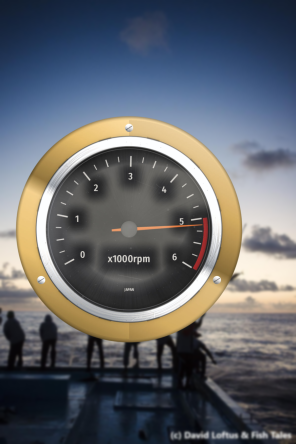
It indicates {"value": 5125, "unit": "rpm"}
